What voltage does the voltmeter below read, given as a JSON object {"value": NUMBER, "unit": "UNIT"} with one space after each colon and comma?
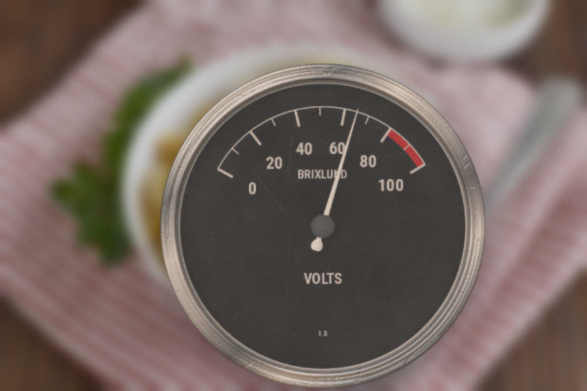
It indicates {"value": 65, "unit": "V"}
